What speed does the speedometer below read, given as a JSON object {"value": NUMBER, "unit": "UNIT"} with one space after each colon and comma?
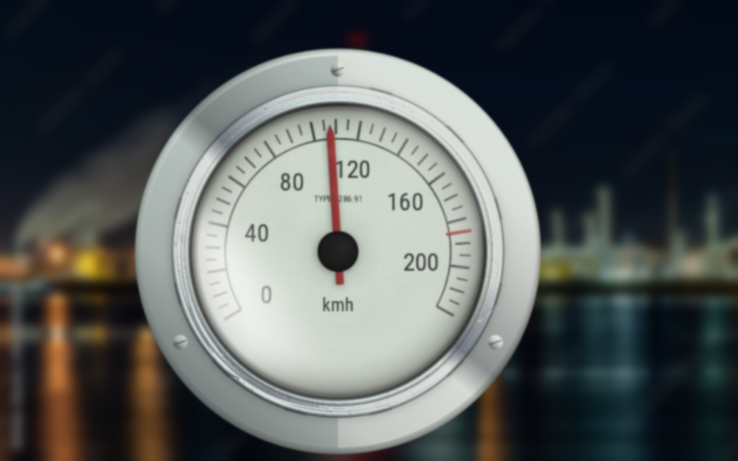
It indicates {"value": 107.5, "unit": "km/h"}
